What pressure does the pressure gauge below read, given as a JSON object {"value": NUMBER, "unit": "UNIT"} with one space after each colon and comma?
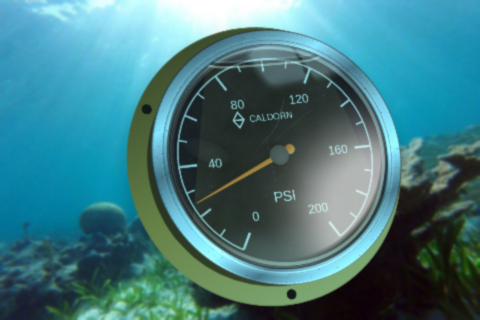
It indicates {"value": 25, "unit": "psi"}
